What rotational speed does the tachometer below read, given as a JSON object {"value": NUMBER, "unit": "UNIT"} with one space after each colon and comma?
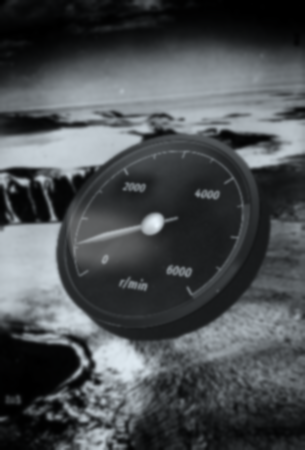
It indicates {"value": 500, "unit": "rpm"}
